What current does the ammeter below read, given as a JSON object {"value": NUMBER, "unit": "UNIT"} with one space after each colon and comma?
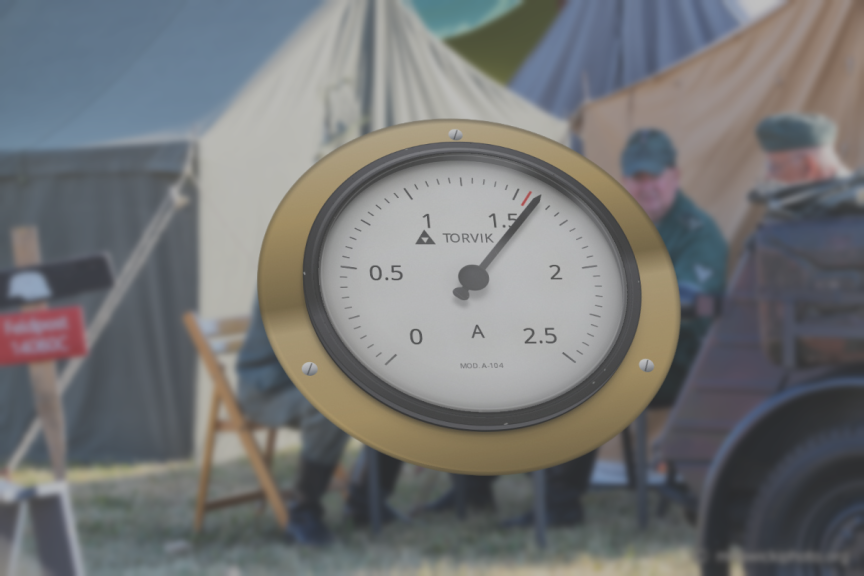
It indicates {"value": 1.6, "unit": "A"}
